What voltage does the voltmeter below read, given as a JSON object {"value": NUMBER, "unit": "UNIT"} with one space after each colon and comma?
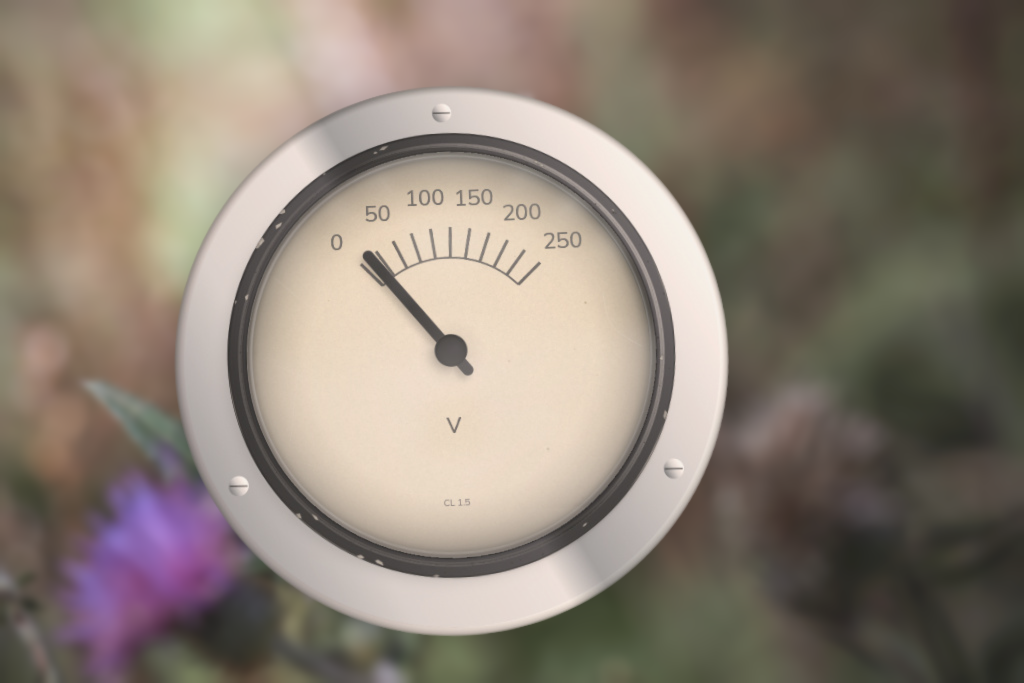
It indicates {"value": 12.5, "unit": "V"}
